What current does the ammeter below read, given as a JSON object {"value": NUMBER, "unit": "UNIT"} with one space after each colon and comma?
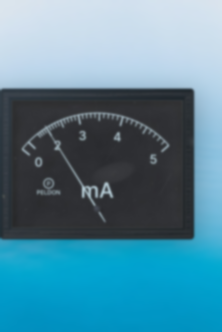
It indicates {"value": 2, "unit": "mA"}
